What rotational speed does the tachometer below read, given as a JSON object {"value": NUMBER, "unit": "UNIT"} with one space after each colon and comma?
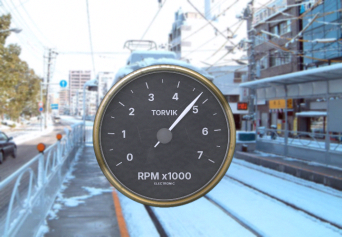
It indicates {"value": 4750, "unit": "rpm"}
